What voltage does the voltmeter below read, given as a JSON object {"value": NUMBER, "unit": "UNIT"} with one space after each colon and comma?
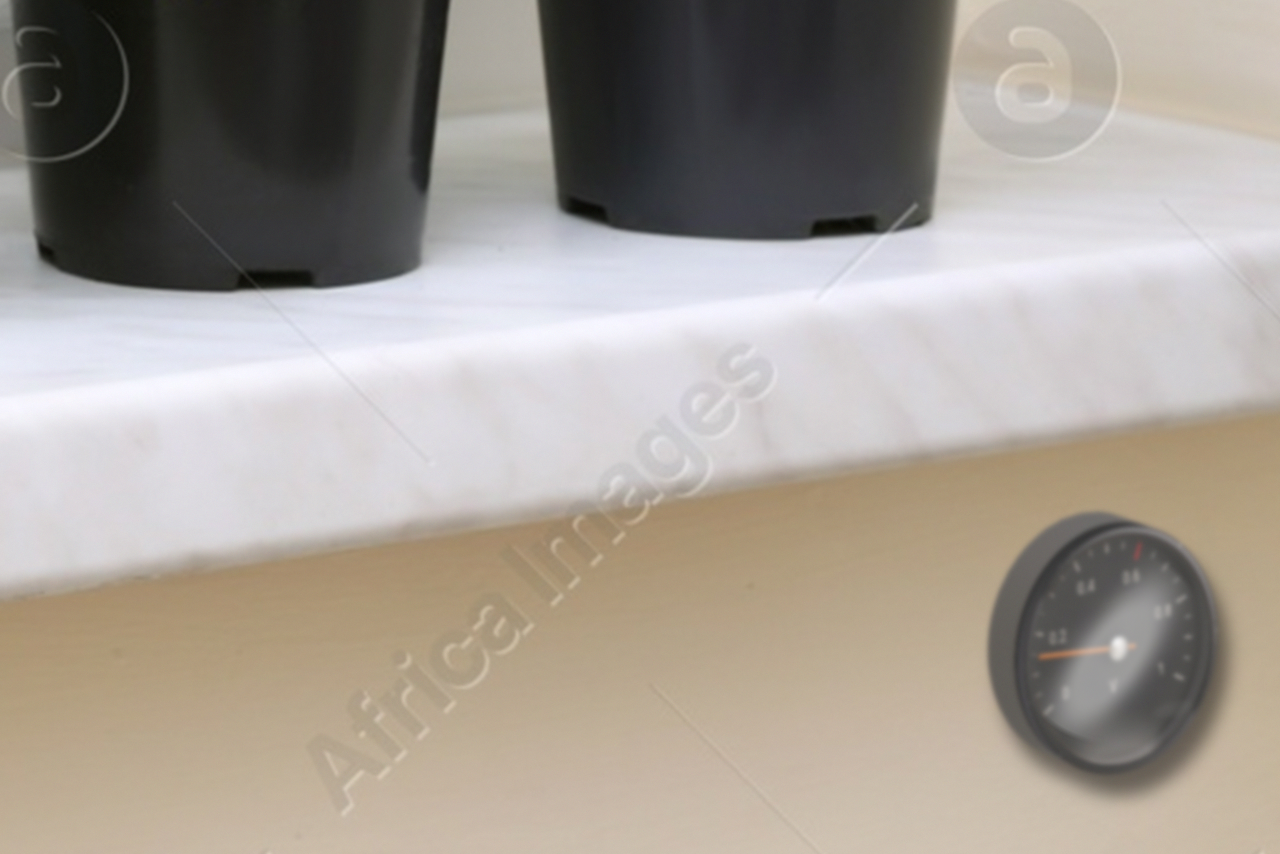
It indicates {"value": 0.15, "unit": "V"}
